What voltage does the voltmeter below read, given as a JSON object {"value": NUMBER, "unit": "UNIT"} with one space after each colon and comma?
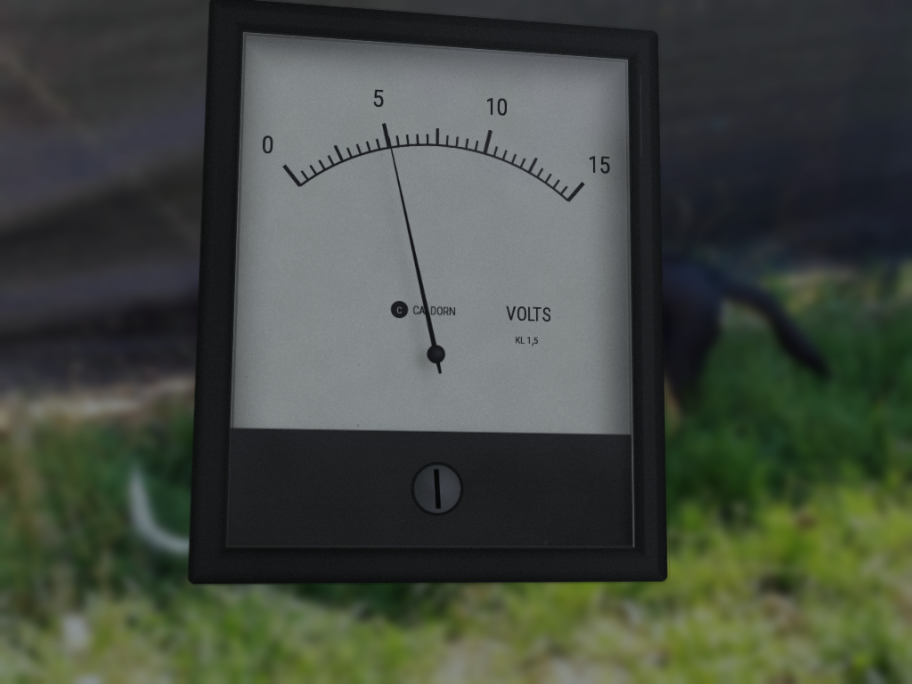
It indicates {"value": 5, "unit": "V"}
